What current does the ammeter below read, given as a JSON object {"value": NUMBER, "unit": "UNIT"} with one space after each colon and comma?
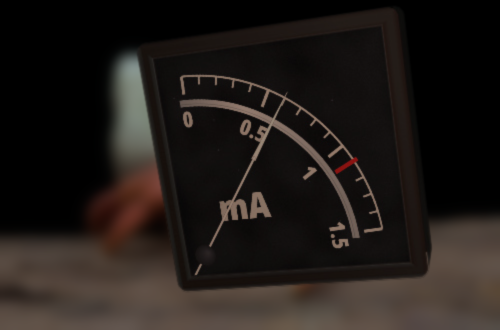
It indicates {"value": 0.6, "unit": "mA"}
